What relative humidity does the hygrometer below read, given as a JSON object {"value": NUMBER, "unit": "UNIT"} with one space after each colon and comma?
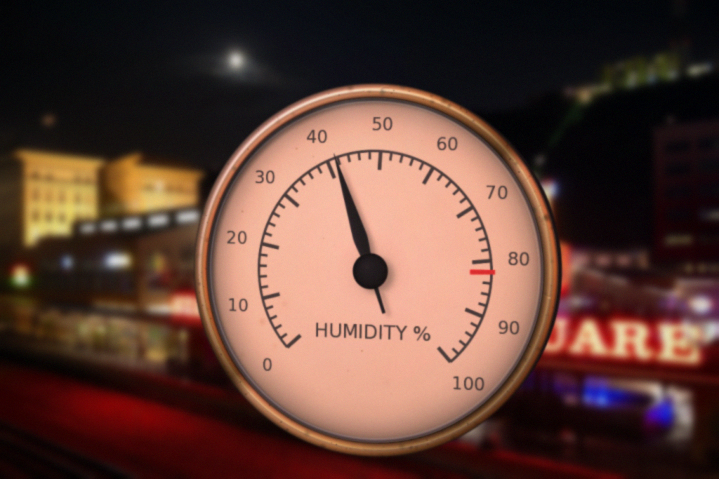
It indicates {"value": 42, "unit": "%"}
